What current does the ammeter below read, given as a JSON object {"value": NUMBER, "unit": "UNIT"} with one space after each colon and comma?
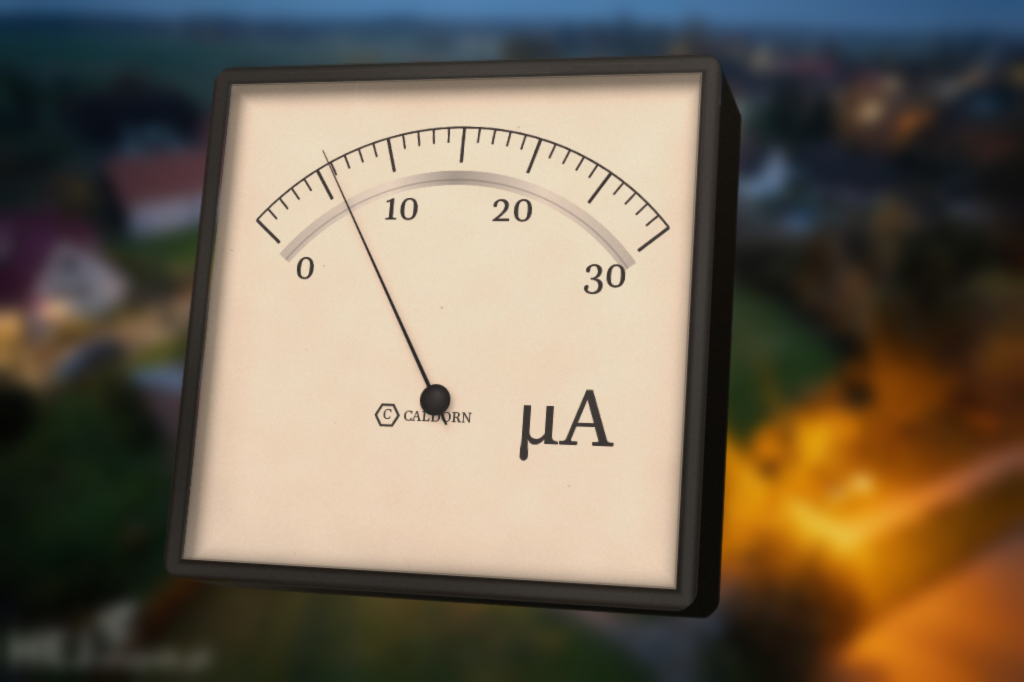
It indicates {"value": 6, "unit": "µA"}
